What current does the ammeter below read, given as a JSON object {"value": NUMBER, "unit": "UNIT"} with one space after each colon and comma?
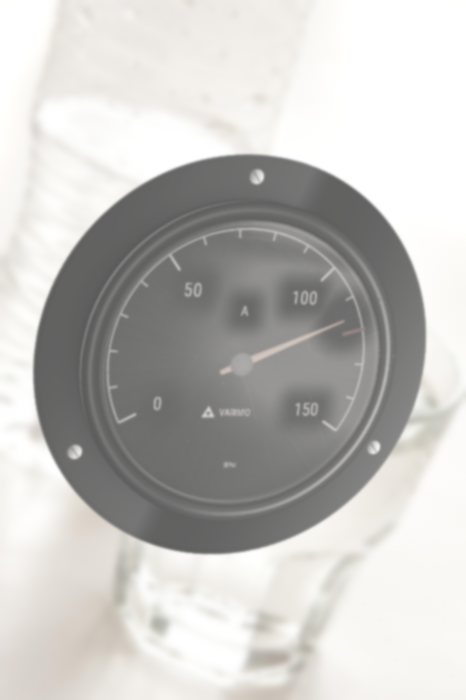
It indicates {"value": 115, "unit": "A"}
